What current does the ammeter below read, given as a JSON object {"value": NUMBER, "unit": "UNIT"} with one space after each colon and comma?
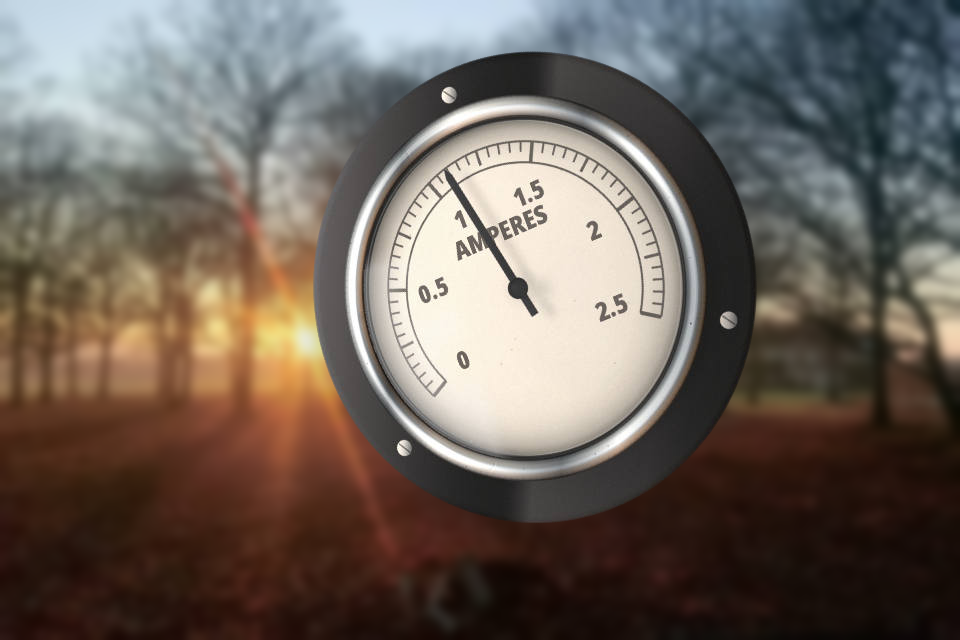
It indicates {"value": 1.1, "unit": "A"}
